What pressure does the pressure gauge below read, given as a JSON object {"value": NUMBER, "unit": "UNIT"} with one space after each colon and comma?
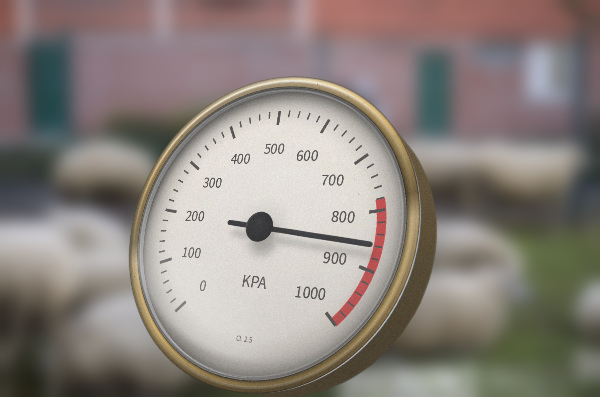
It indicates {"value": 860, "unit": "kPa"}
